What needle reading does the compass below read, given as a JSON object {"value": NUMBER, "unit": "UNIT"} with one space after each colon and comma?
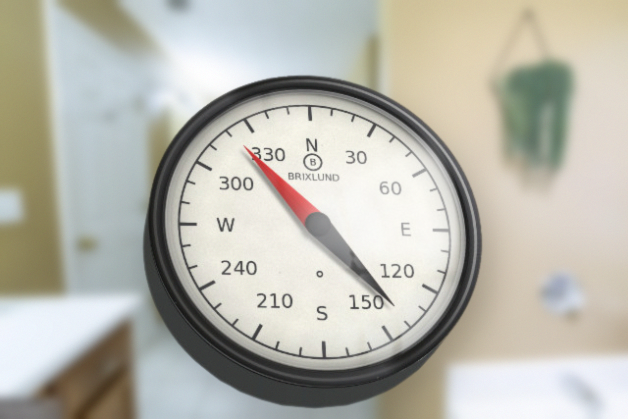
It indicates {"value": 320, "unit": "°"}
